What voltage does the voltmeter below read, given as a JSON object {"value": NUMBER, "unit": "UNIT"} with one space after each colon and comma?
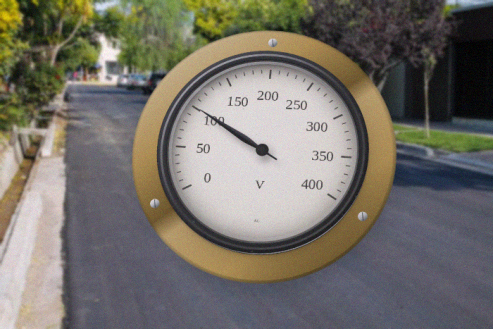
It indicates {"value": 100, "unit": "V"}
